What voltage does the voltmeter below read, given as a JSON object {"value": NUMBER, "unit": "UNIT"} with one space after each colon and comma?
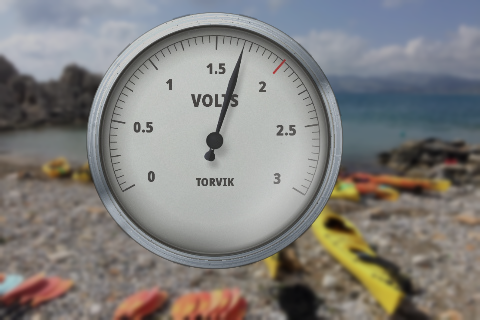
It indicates {"value": 1.7, "unit": "V"}
